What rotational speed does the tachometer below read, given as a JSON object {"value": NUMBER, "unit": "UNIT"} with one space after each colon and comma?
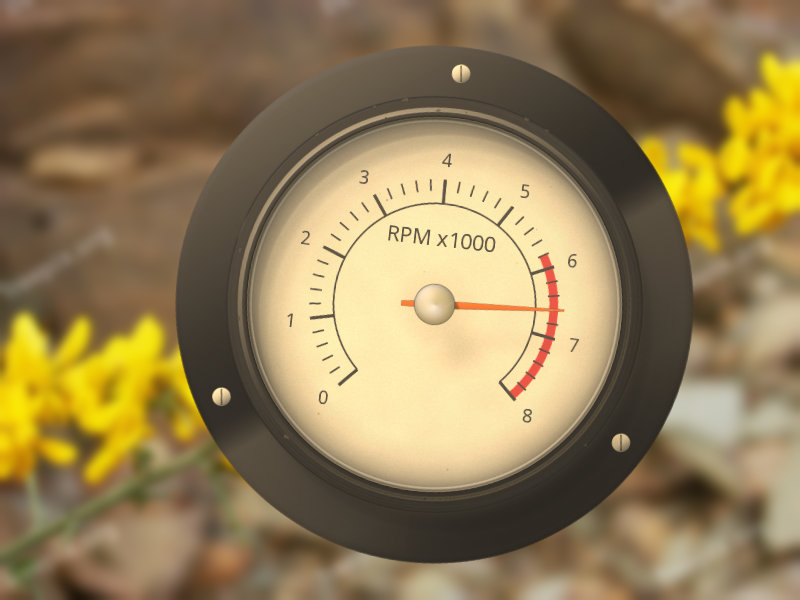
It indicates {"value": 6600, "unit": "rpm"}
